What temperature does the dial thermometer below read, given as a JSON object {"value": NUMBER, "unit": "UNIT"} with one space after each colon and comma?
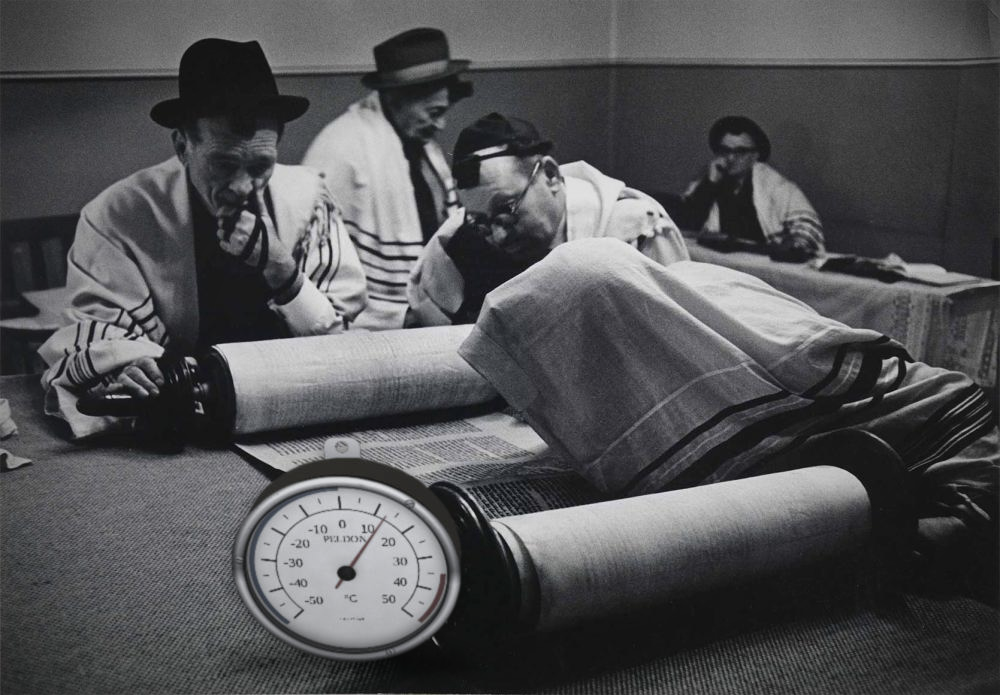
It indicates {"value": 12.5, "unit": "°C"}
